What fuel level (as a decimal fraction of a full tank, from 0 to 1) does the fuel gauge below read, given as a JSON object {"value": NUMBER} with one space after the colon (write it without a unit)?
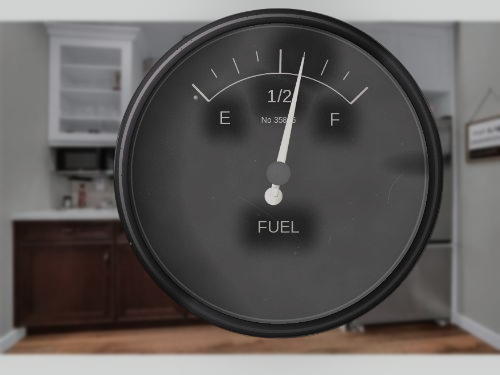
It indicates {"value": 0.625}
